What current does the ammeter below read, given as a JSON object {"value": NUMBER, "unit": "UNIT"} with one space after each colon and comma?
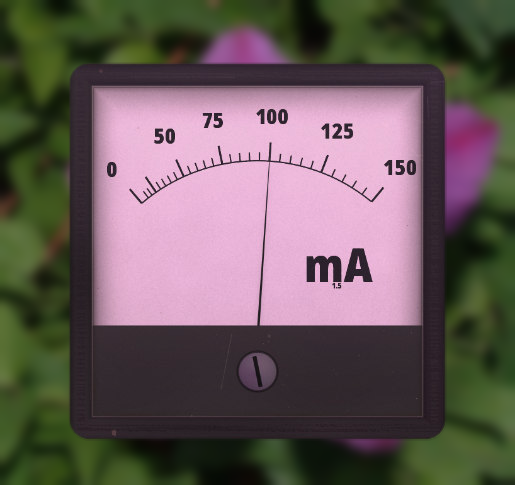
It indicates {"value": 100, "unit": "mA"}
